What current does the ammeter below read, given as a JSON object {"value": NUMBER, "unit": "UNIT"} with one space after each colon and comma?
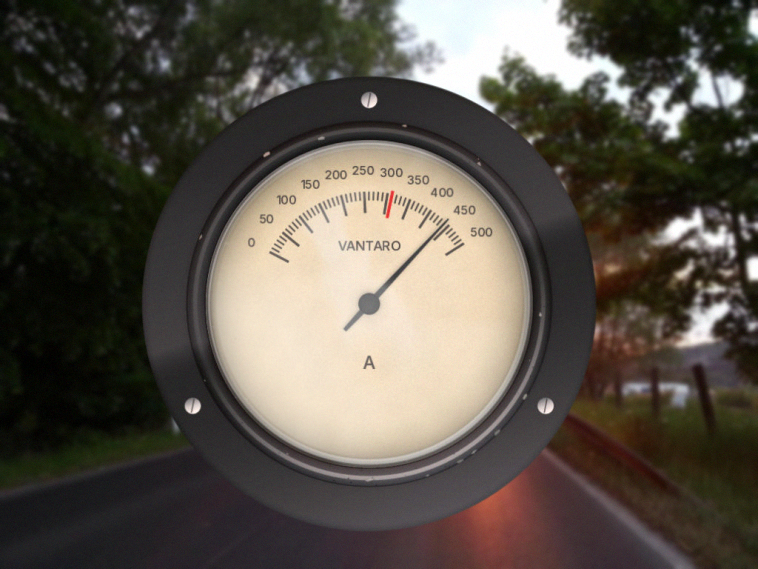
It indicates {"value": 440, "unit": "A"}
